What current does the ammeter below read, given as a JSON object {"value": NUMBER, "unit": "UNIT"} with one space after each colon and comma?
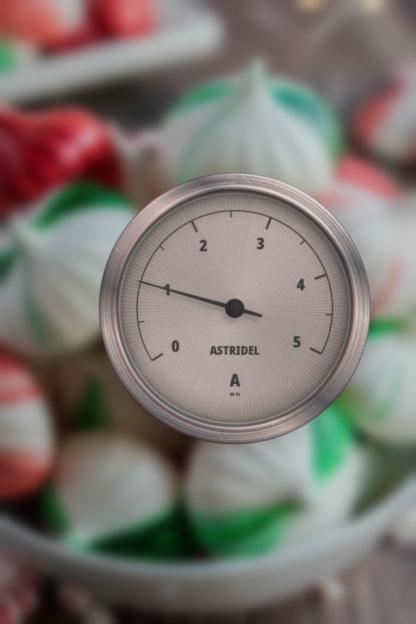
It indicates {"value": 1, "unit": "A"}
